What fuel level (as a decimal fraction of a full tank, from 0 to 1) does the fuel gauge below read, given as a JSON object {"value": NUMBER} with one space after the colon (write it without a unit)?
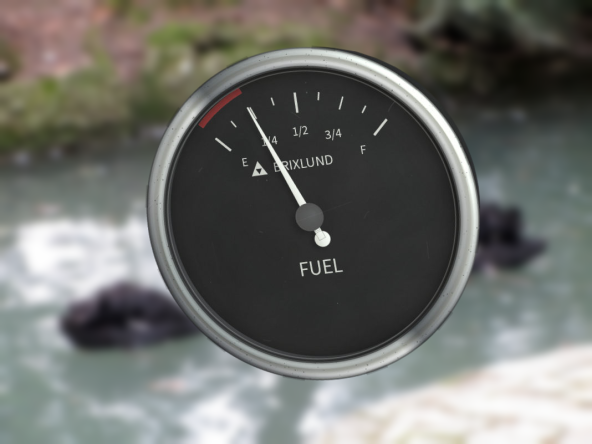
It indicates {"value": 0.25}
